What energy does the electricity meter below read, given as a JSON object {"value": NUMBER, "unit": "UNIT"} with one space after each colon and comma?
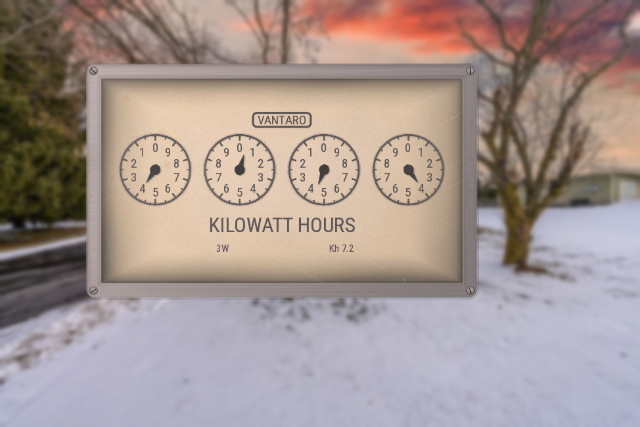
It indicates {"value": 4044, "unit": "kWh"}
